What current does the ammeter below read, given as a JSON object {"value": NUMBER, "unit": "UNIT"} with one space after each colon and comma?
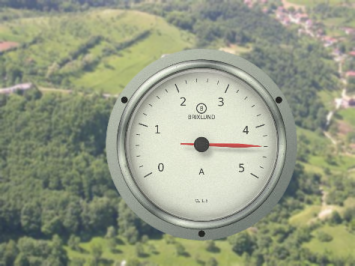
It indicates {"value": 4.4, "unit": "A"}
